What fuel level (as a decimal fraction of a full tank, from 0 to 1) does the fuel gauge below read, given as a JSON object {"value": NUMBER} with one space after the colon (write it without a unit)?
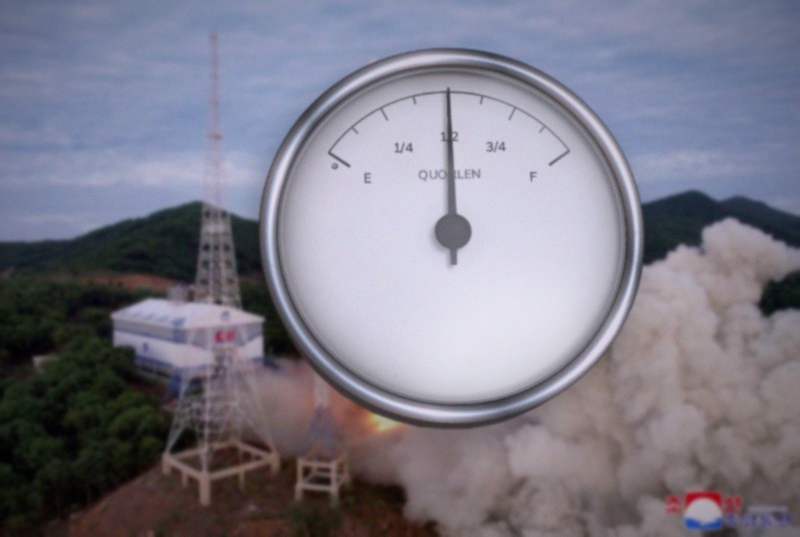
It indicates {"value": 0.5}
